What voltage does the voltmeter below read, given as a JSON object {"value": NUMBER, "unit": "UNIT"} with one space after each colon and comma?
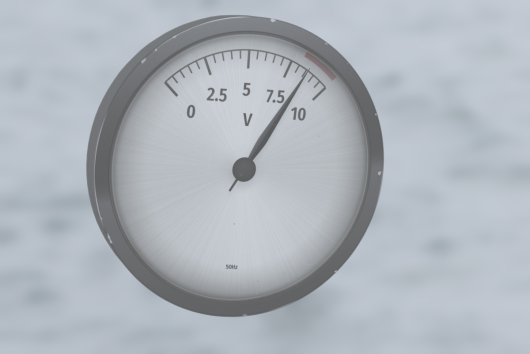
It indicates {"value": 8.5, "unit": "V"}
